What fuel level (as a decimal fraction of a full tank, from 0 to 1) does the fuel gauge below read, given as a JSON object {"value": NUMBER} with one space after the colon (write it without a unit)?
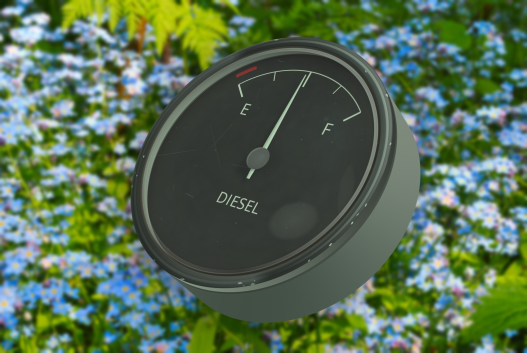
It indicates {"value": 0.5}
